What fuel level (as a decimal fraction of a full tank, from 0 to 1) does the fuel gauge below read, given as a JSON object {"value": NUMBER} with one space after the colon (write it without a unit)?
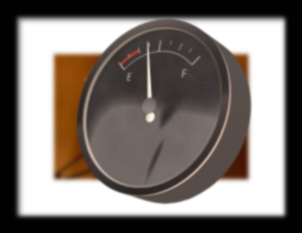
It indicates {"value": 0.375}
